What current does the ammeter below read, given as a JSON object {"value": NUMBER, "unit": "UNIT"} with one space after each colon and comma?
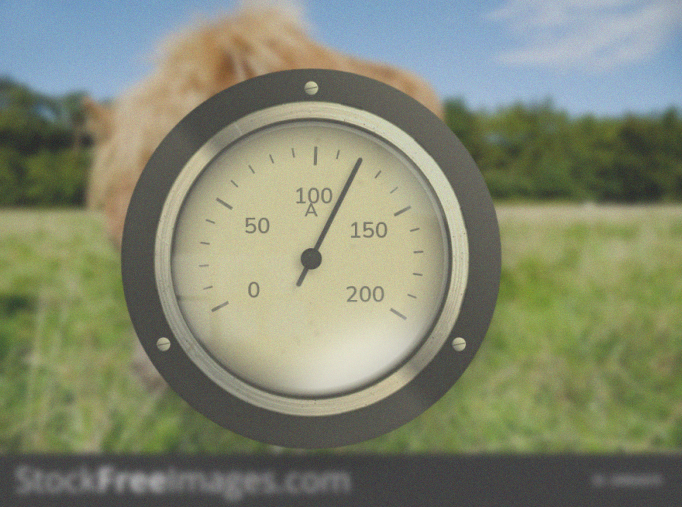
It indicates {"value": 120, "unit": "A"}
